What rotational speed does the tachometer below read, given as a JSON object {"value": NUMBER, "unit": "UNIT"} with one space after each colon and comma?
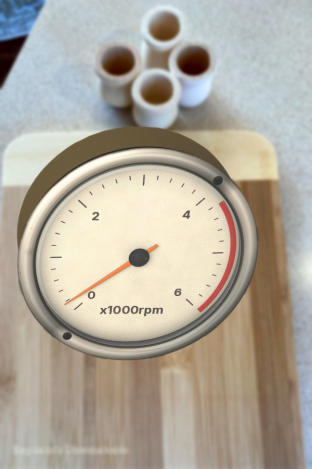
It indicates {"value": 200, "unit": "rpm"}
